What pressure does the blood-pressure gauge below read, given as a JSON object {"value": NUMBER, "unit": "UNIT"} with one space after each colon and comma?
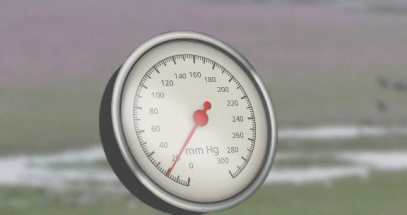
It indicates {"value": 20, "unit": "mmHg"}
